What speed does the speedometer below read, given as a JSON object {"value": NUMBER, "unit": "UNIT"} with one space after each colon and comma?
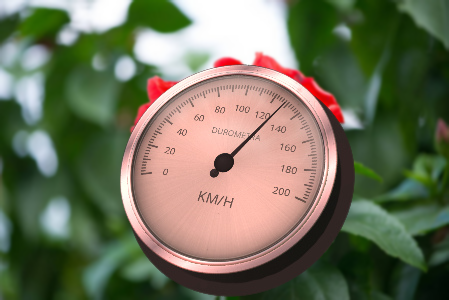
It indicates {"value": 130, "unit": "km/h"}
